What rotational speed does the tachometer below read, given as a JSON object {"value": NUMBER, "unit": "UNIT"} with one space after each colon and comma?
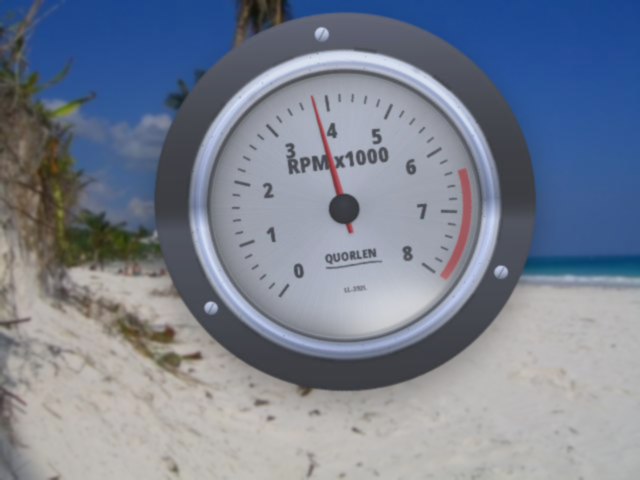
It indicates {"value": 3800, "unit": "rpm"}
